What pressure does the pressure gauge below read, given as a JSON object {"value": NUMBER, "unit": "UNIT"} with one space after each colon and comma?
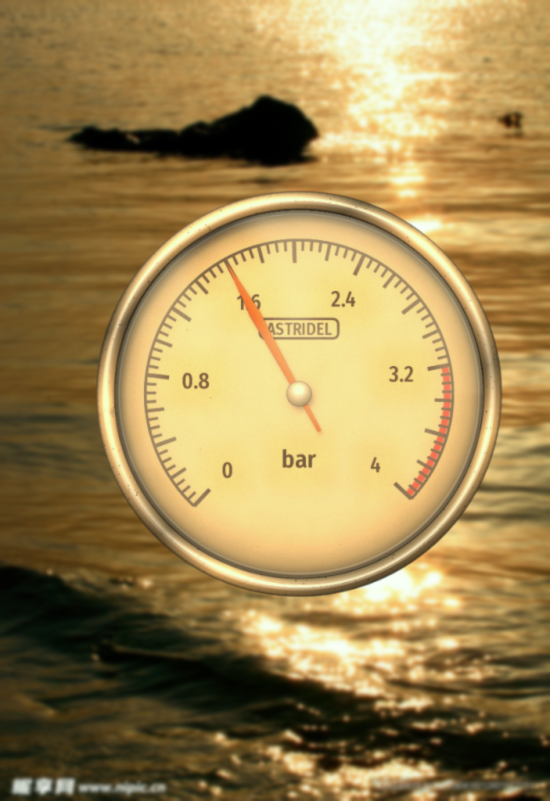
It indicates {"value": 1.6, "unit": "bar"}
